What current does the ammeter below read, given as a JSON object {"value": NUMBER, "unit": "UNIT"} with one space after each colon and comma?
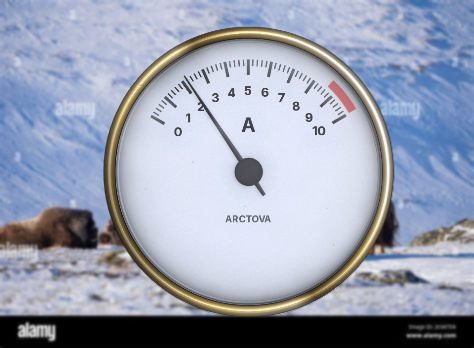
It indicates {"value": 2.2, "unit": "A"}
